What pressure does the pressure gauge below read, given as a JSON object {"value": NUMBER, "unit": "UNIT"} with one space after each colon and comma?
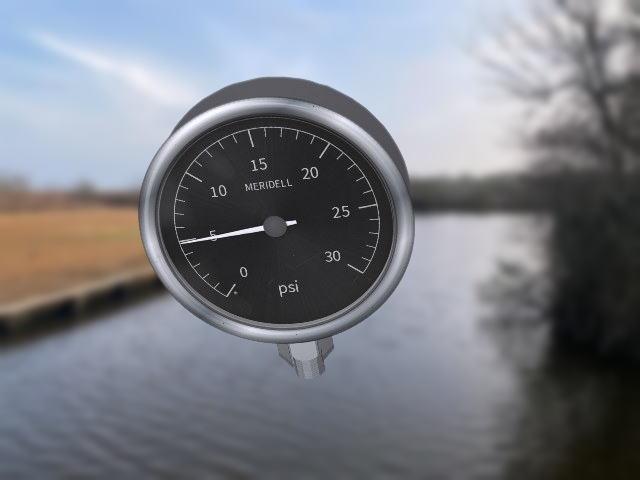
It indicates {"value": 5, "unit": "psi"}
